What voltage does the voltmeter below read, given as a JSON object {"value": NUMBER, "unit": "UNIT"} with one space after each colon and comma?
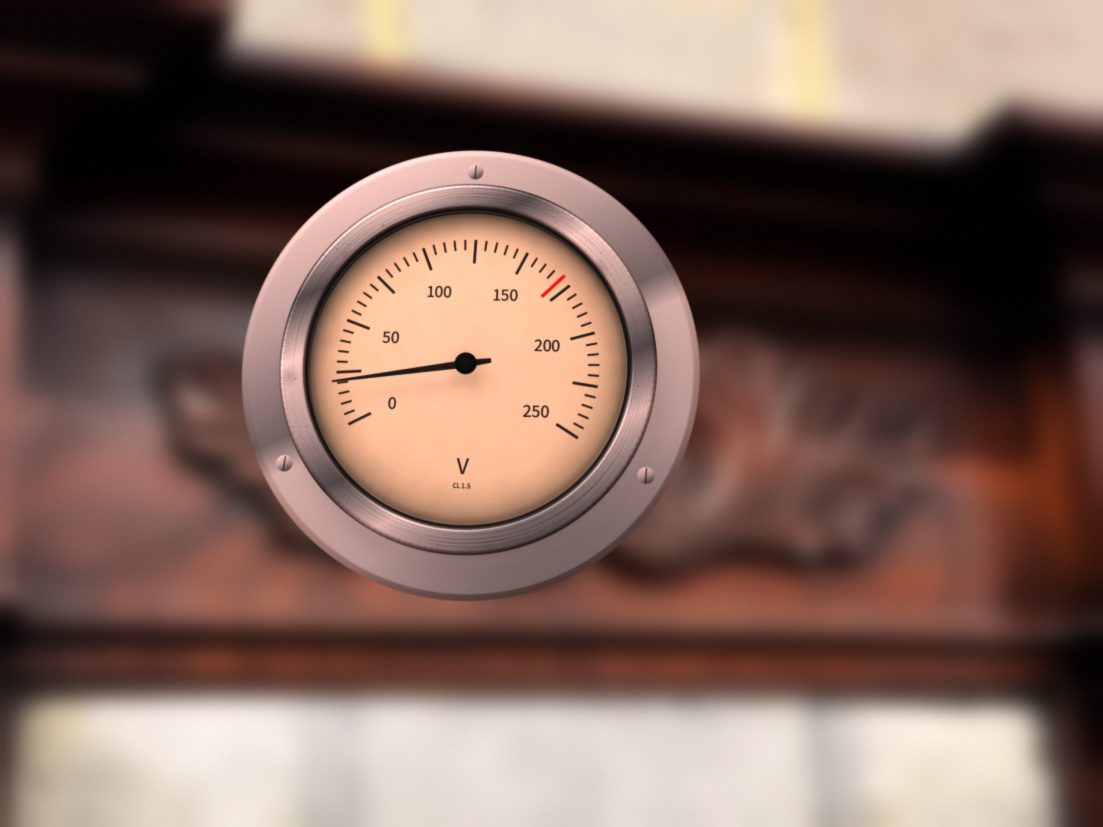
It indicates {"value": 20, "unit": "V"}
